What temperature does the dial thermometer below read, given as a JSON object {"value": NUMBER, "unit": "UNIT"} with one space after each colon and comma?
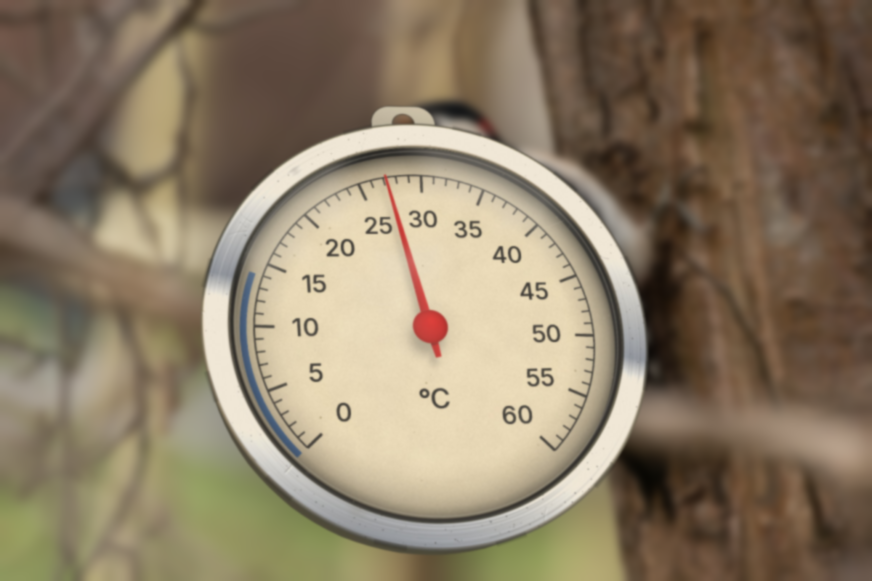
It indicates {"value": 27, "unit": "°C"}
